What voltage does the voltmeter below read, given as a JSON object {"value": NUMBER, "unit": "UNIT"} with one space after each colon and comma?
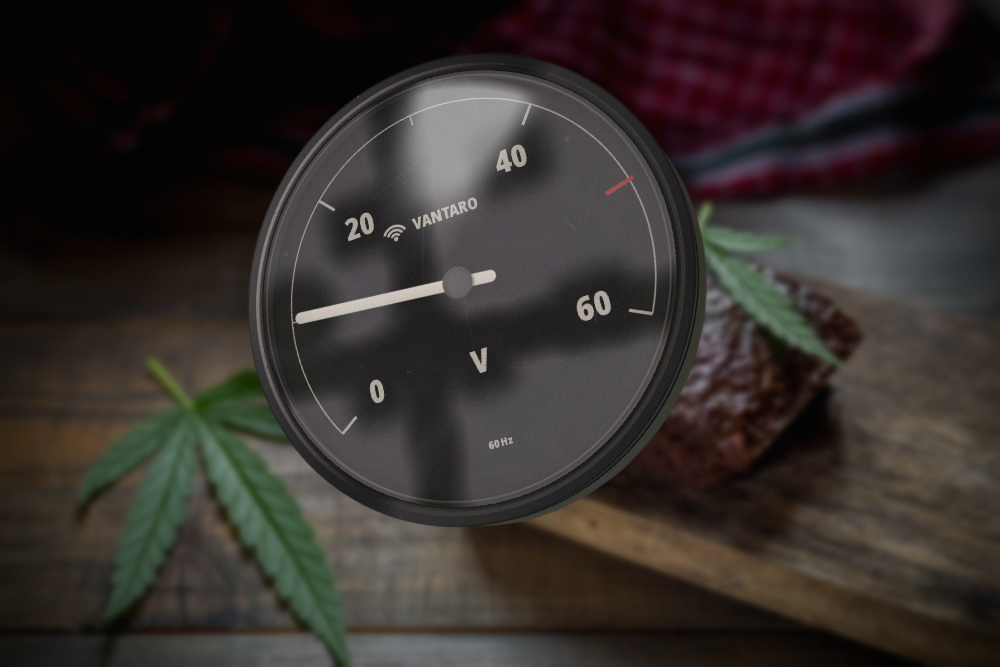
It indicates {"value": 10, "unit": "V"}
